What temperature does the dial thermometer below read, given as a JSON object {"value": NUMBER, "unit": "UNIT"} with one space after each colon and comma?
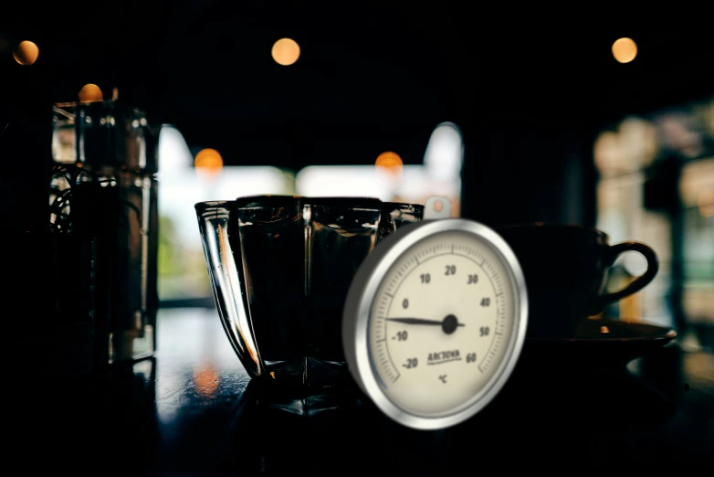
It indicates {"value": -5, "unit": "°C"}
